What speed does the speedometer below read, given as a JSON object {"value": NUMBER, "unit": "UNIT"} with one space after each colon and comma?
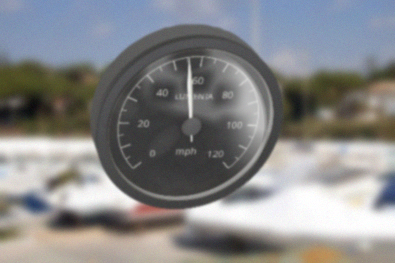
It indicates {"value": 55, "unit": "mph"}
